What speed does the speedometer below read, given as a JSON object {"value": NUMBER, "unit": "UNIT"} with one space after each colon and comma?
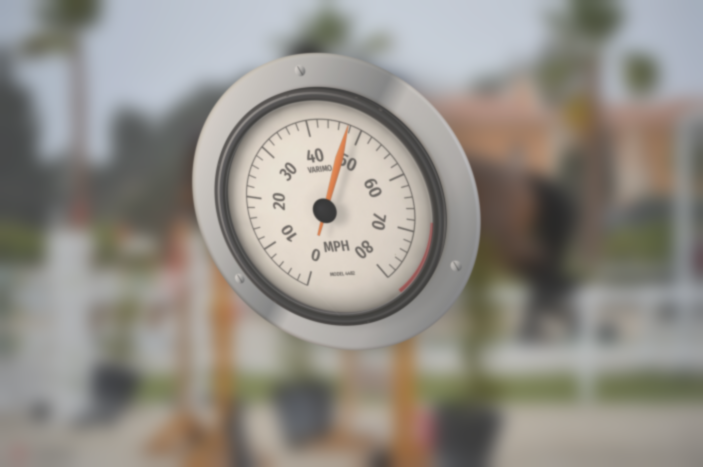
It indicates {"value": 48, "unit": "mph"}
